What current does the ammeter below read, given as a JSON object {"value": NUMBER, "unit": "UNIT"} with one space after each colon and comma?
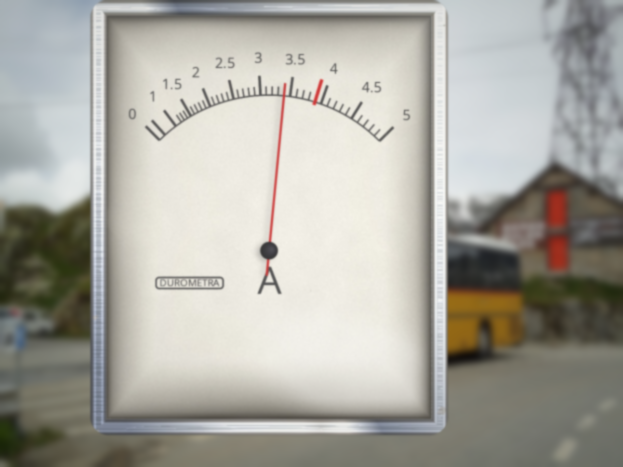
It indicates {"value": 3.4, "unit": "A"}
